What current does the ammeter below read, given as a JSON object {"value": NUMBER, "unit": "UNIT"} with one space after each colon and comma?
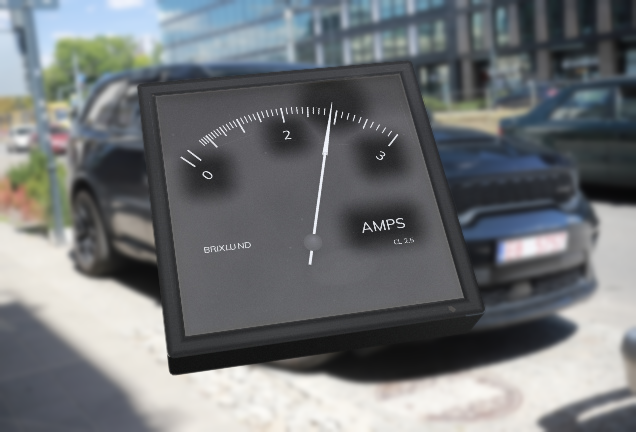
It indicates {"value": 2.45, "unit": "A"}
